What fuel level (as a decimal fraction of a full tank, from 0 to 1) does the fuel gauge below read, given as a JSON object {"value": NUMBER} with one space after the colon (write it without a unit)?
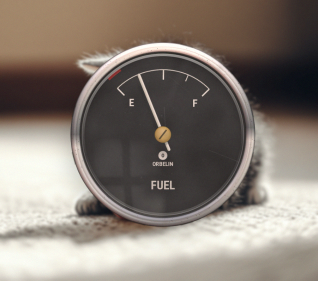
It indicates {"value": 0.25}
